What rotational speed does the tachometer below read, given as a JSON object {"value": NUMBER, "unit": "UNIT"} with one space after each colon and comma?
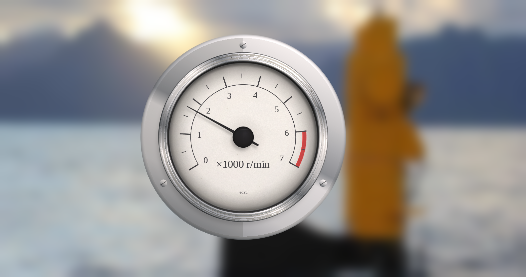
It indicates {"value": 1750, "unit": "rpm"}
